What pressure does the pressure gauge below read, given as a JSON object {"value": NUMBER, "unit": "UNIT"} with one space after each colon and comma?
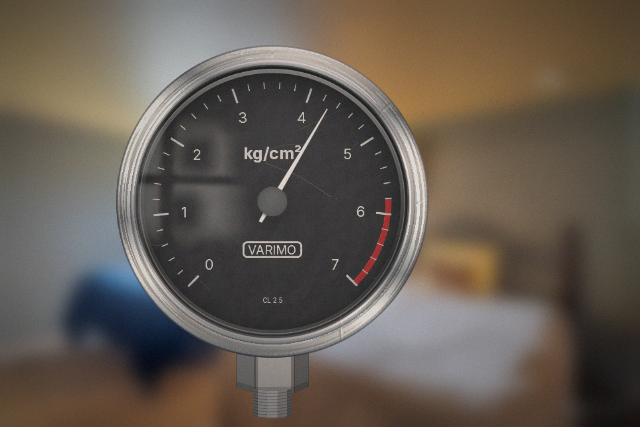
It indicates {"value": 4.3, "unit": "kg/cm²"}
